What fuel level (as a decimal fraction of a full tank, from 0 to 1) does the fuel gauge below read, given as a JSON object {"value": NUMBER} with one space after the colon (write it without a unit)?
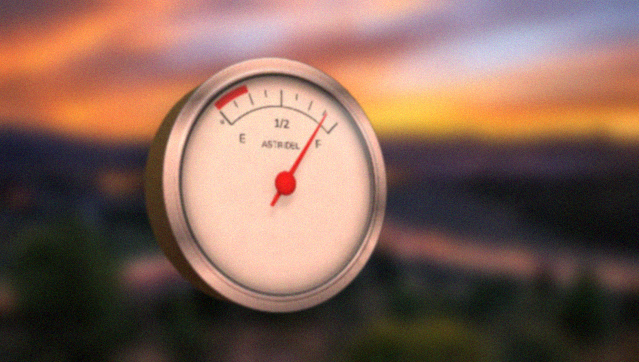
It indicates {"value": 0.875}
